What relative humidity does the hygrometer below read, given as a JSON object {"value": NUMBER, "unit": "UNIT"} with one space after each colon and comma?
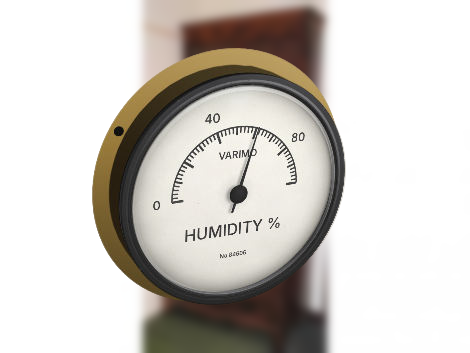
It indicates {"value": 60, "unit": "%"}
